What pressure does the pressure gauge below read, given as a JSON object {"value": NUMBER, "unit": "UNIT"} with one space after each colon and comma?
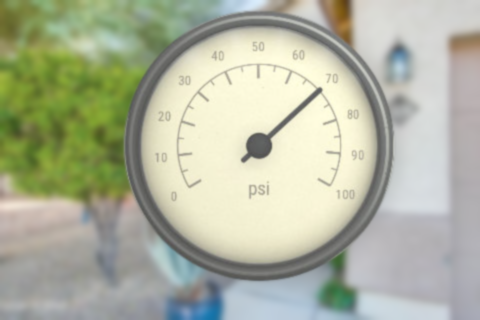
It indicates {"value": 70, "unit": "psi"}
